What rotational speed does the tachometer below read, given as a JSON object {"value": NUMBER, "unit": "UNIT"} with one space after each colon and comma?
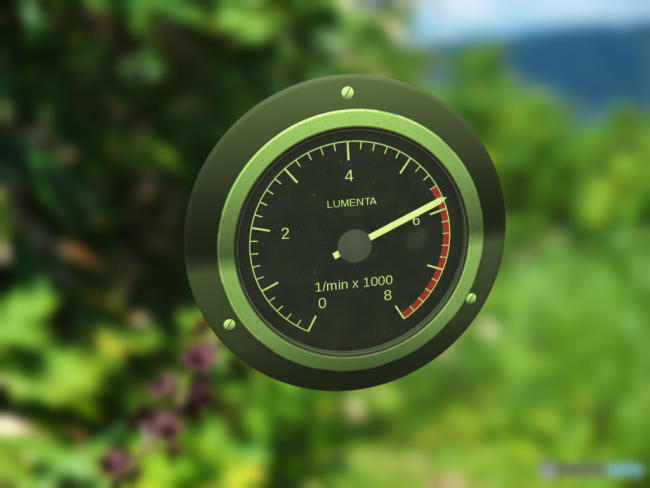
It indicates {"value": 5800, "unit": "rpm"}
